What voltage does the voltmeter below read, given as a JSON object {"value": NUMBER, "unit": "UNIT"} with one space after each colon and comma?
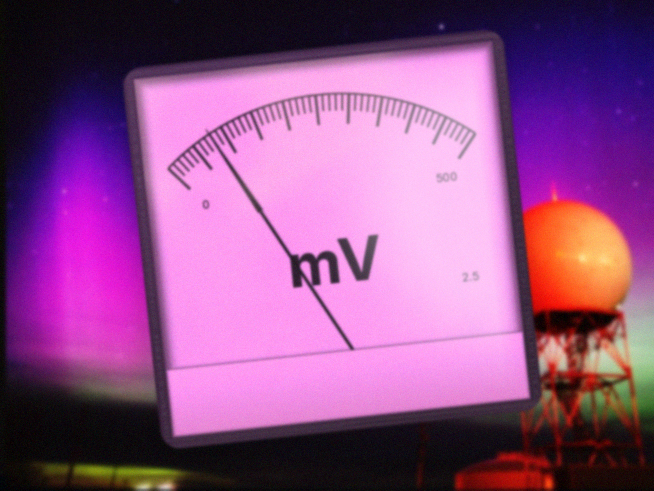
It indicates {"value": 80, "unit": "mV"}
